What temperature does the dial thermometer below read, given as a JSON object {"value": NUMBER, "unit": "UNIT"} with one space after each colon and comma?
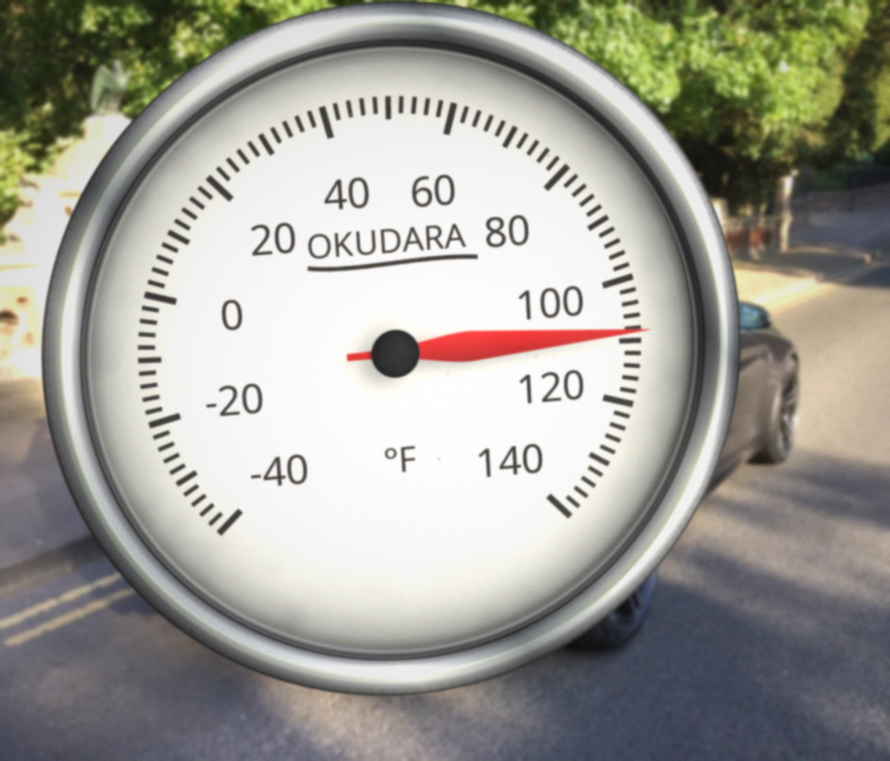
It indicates {"value": 108, "unit": "°F"}
